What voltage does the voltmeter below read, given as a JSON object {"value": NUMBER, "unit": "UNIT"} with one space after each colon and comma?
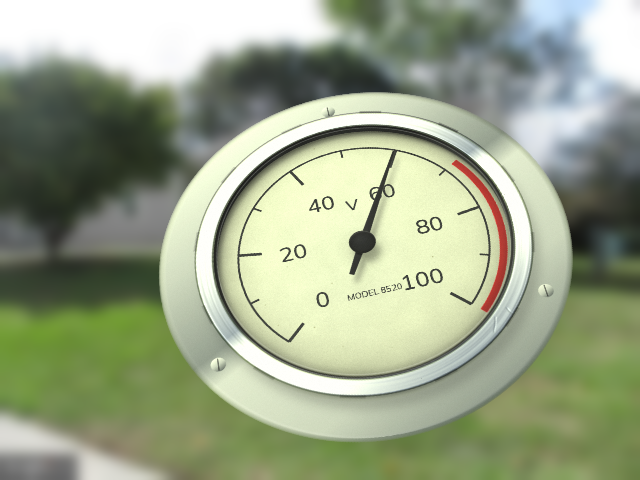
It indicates {"value": 60, "unit": "V"}
